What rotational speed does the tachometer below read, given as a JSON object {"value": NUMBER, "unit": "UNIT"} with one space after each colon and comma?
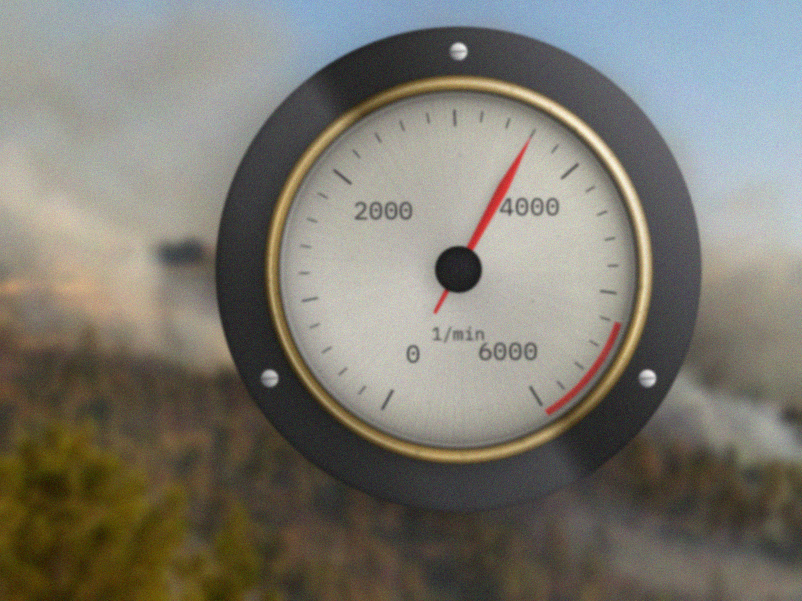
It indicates {"value": 3600, "unit": "rpm"}
